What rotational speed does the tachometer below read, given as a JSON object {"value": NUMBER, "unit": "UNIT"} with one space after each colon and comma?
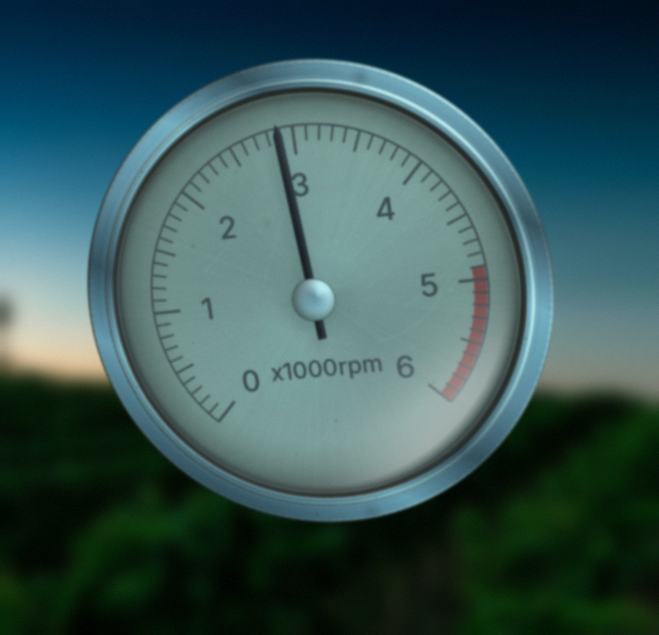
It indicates {"value": 2900, "unit": "rpm"}
